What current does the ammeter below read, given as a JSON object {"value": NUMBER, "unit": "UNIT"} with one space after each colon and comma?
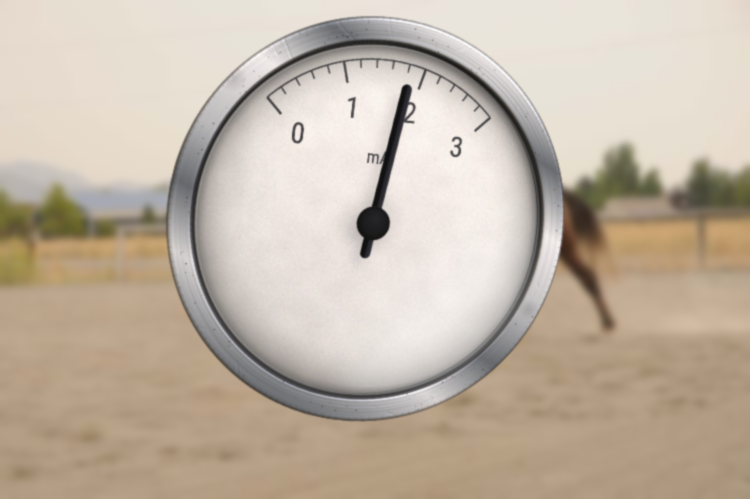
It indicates {"value": 1.8, "unit": "mA"}
